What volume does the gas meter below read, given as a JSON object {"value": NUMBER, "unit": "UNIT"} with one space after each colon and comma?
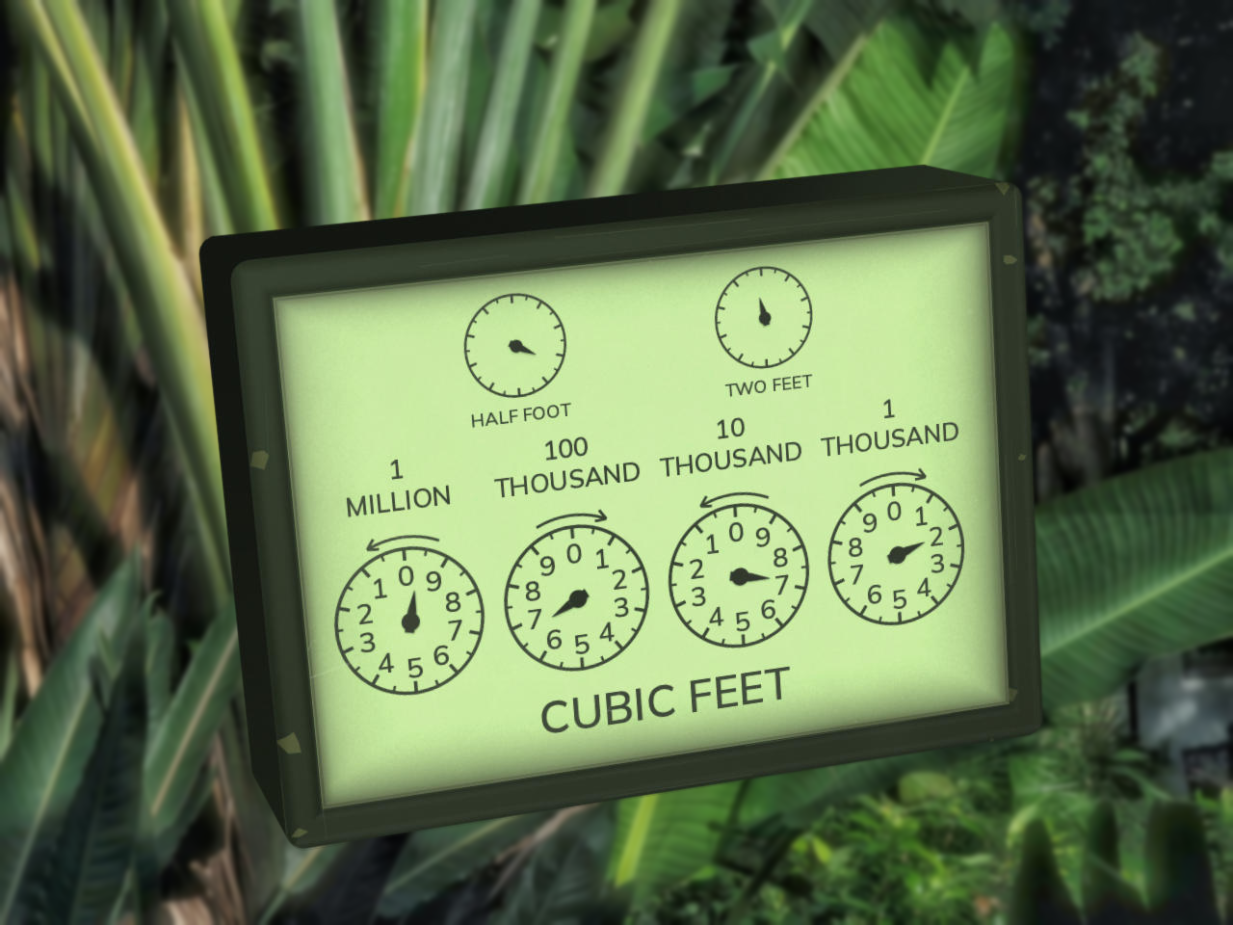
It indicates {"value": 967200, "unit": "ft³"}
